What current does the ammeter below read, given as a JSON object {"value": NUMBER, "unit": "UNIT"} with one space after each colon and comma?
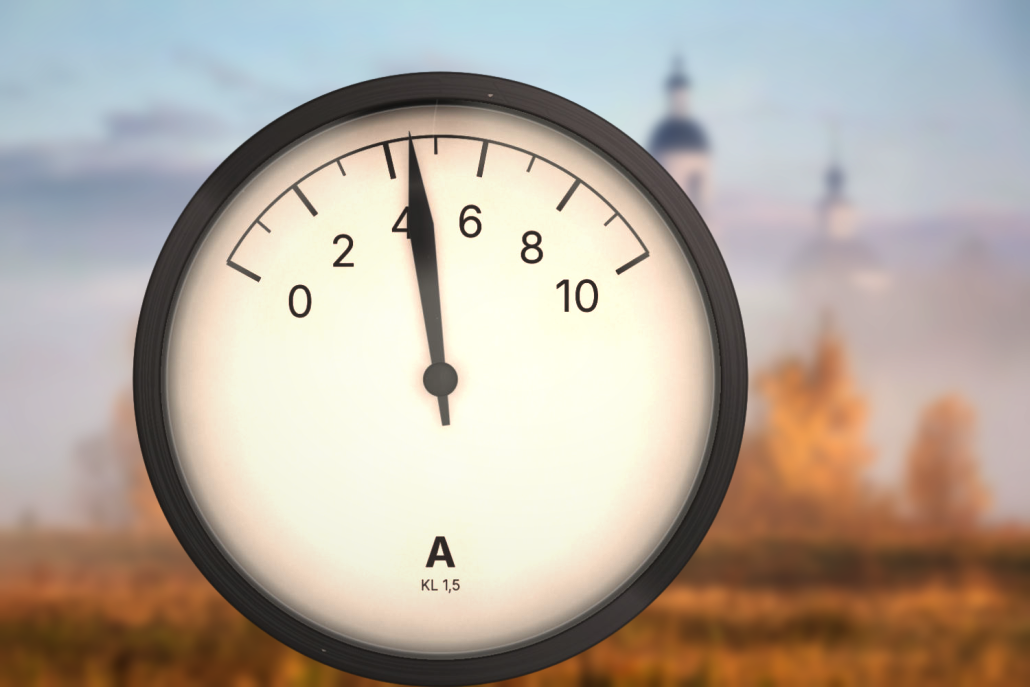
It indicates {"value": 4.5, "unit": "A"}
